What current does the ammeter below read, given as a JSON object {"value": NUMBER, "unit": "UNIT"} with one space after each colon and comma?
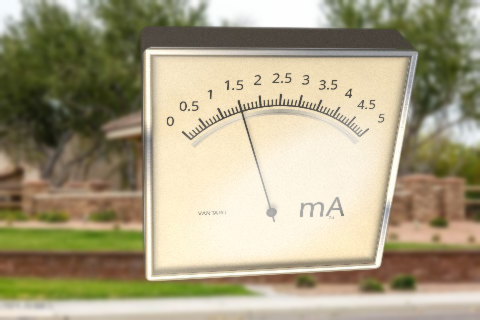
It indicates {"value": 1.5, "unit": "mA"}
